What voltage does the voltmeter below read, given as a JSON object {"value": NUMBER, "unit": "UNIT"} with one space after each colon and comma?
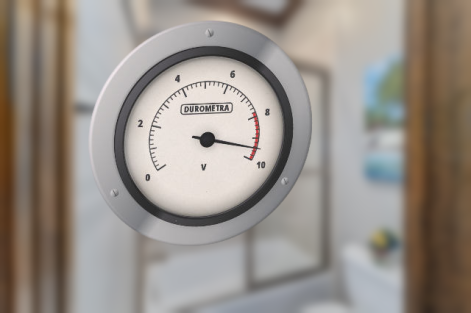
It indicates {"value": 9.4, "unit": "V"}
